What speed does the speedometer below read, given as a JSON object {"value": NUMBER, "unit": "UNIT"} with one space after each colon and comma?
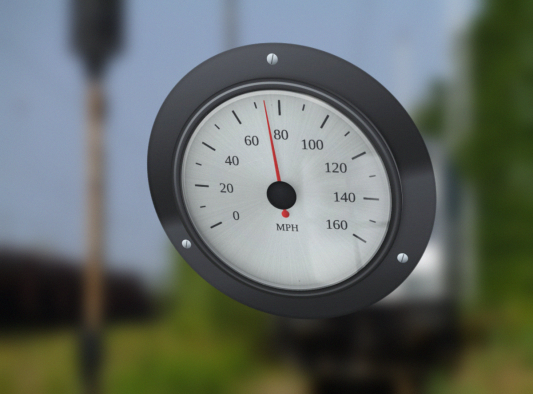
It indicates {"value": 75, "unit": "mph"}
